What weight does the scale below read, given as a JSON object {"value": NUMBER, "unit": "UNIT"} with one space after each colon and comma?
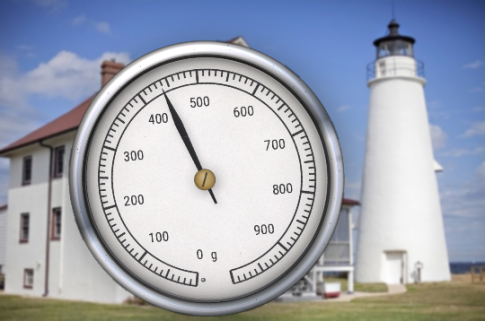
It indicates {"value": 440, "unit": "g"}
